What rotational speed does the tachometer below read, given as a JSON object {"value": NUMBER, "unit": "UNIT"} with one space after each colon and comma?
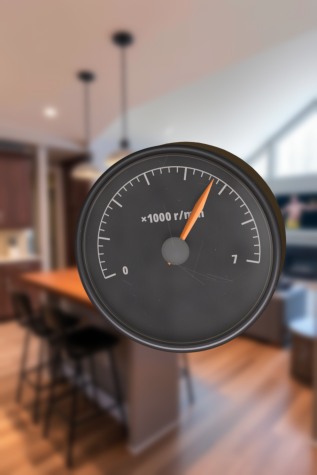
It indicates {"value": 4700, "unit": "rpm"}
